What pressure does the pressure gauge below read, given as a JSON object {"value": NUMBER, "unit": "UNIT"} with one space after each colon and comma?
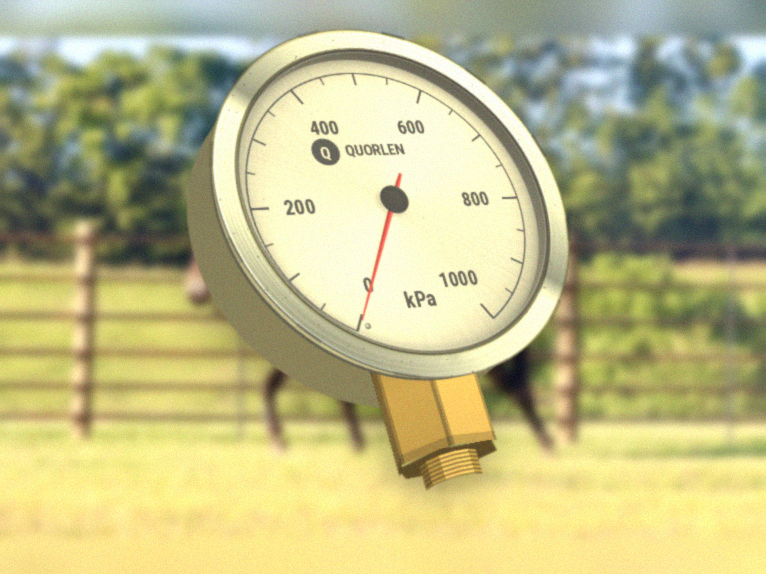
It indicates {"value": 0, "unit": "kPa"}
